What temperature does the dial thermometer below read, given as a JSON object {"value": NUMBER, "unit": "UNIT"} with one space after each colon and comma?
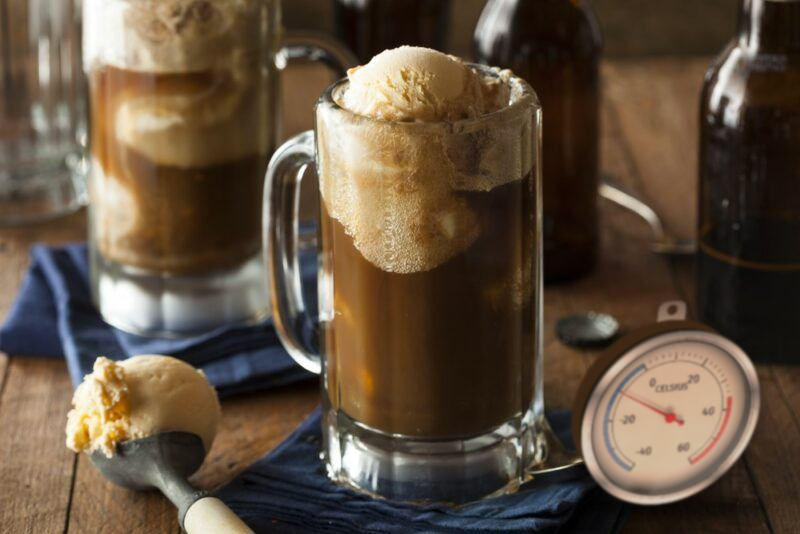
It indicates {"value": -10, "unit": "°C"}
